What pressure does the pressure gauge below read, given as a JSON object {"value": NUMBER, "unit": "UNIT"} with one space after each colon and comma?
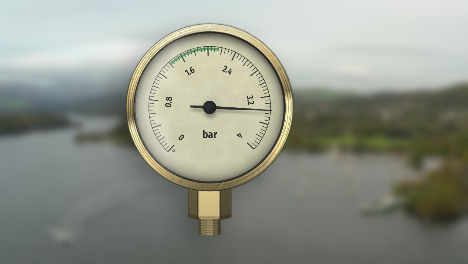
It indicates {"value": 3.4, "unit": "bar"}
